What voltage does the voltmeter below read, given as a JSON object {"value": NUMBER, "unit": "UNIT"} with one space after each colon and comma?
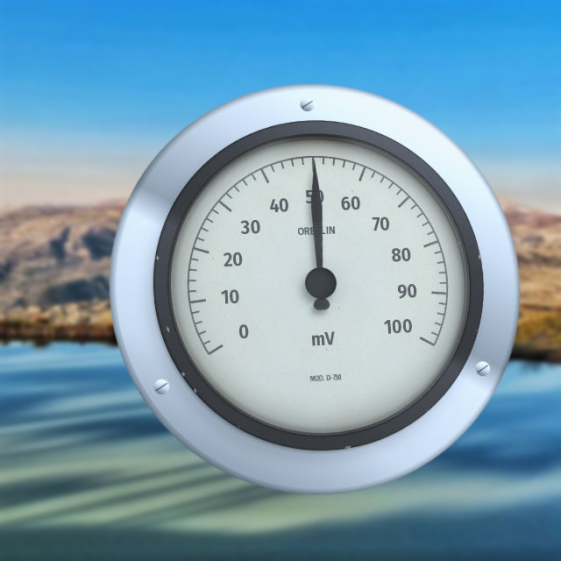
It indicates {"value": 50, "unit": "mV"}
